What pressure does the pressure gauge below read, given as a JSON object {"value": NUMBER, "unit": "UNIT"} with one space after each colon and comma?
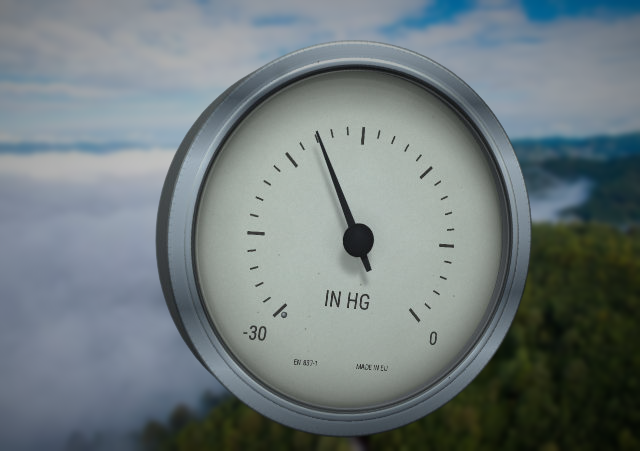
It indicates {"value": -18, "unit": "inHg"}
